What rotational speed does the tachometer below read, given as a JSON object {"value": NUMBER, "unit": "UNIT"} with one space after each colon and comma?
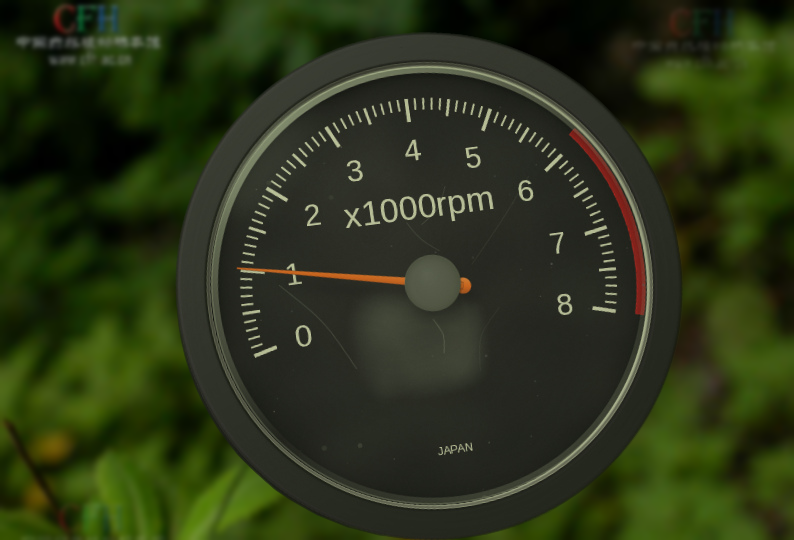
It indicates {"value": 1000, "unit": "rpm"}
